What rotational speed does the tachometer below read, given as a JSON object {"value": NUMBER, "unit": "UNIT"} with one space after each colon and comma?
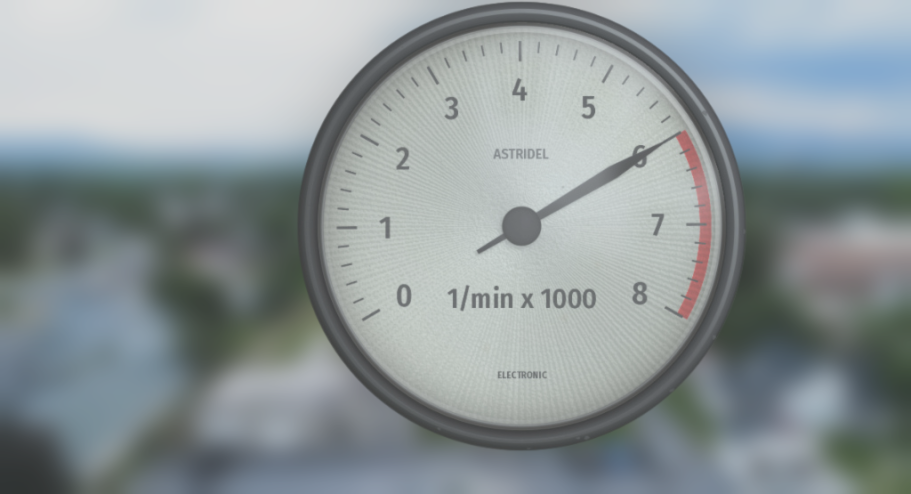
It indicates {"value": 6000, "unit": "rpm"}
